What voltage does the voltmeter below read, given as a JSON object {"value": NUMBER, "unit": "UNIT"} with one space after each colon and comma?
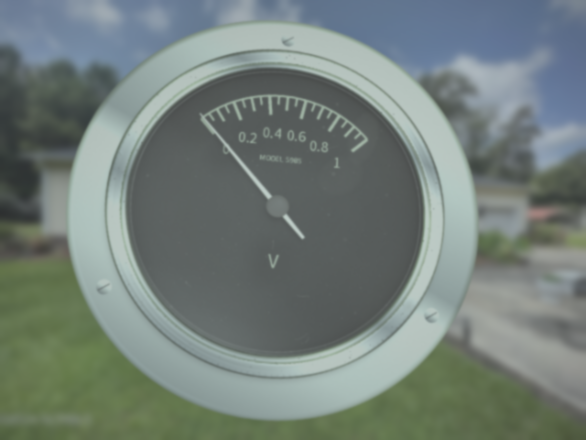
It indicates {"value": 0, "unit": "V"}
